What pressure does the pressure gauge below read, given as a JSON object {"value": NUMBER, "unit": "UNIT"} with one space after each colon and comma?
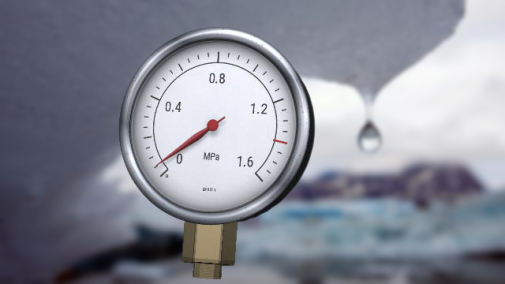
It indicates {"value": 0.05, "unit": "MPa"}
